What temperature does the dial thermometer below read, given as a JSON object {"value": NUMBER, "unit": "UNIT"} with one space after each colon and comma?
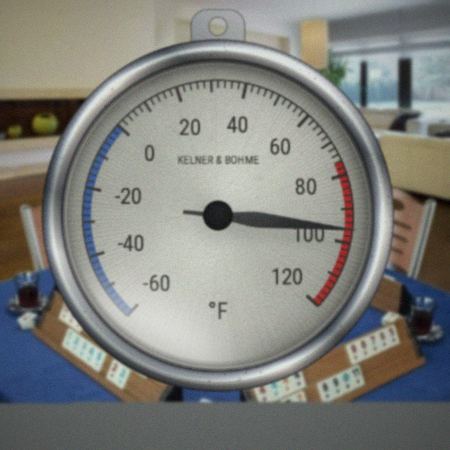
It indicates {"value": 96, "unit": "°F"}
